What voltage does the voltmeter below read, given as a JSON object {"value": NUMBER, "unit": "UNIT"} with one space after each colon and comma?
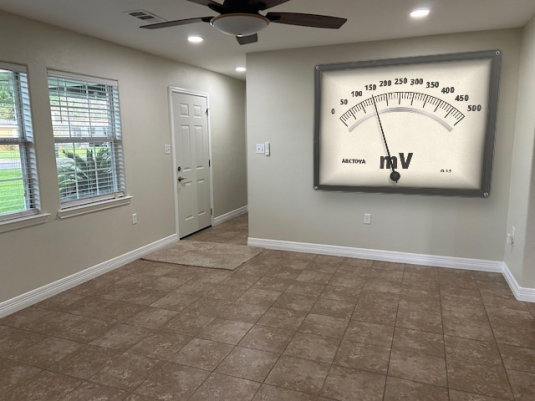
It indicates {"value": 150, "unit": "mV"}
